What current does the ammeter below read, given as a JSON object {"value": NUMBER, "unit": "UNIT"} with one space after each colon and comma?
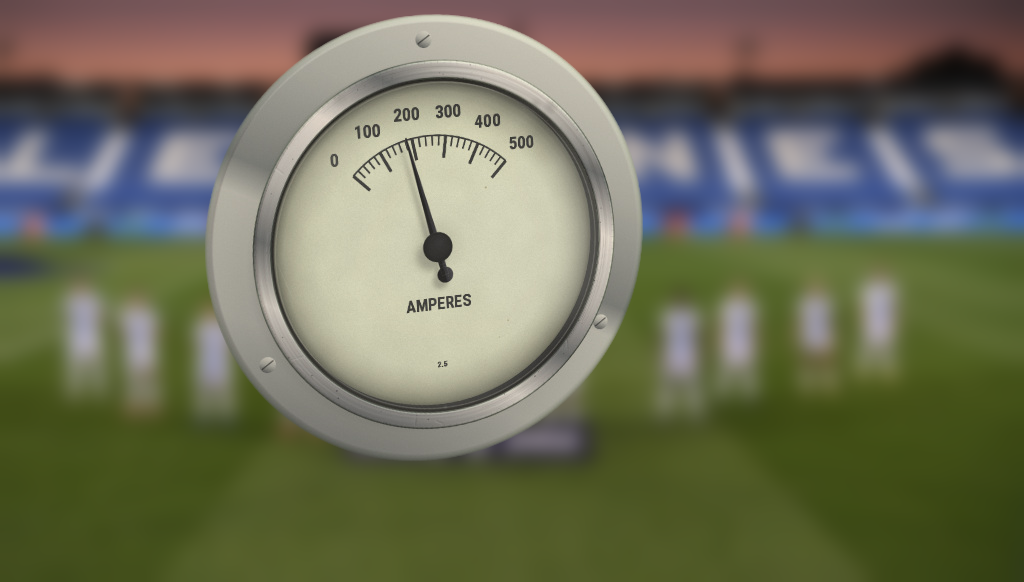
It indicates {"value": 180, "unit": "A"}
